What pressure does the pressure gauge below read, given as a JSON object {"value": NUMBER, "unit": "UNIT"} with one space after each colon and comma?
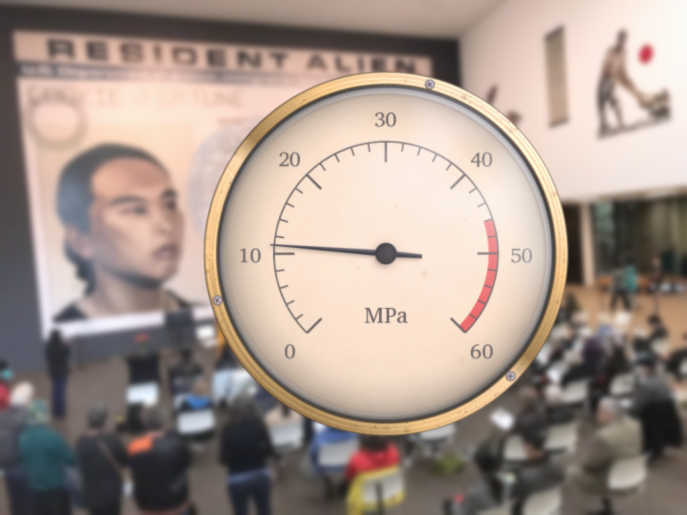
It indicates {"value": 11, "unit": "MPa"}
